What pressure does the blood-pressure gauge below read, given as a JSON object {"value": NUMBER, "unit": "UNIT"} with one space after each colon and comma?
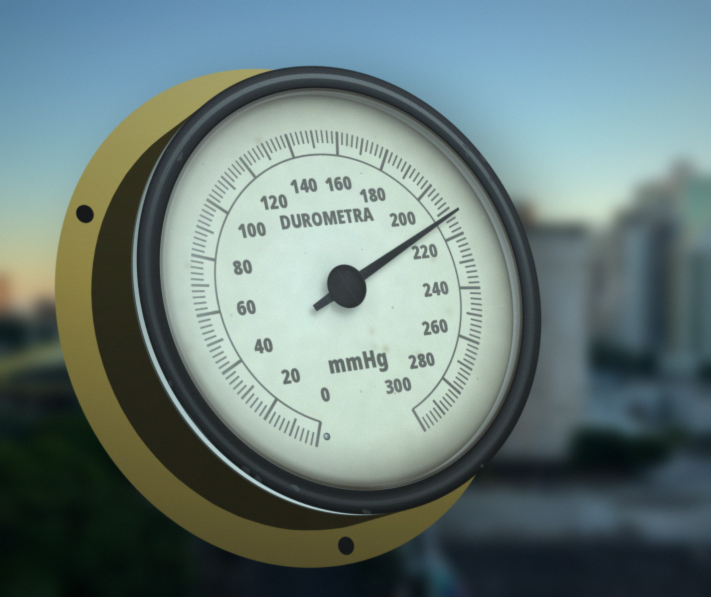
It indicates {"value": 212, "unit": "mmHg"}
